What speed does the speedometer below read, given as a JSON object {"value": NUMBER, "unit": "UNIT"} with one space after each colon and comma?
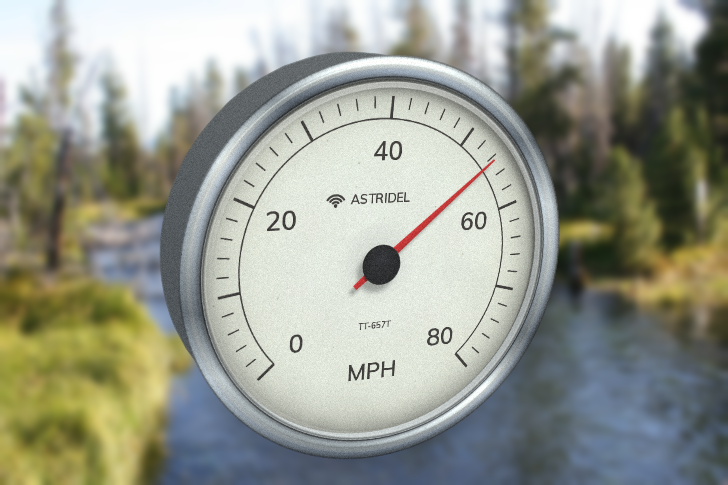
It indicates {"value": 54, "unit": "mph"}
